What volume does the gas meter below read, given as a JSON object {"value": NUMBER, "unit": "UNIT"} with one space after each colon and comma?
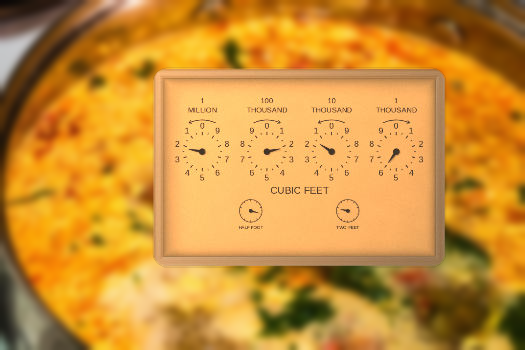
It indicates {"value": 221600, "unit": "ft³"}
